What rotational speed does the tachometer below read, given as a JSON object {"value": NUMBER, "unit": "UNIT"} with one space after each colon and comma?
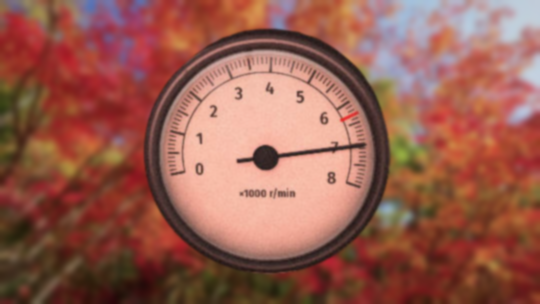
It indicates {"value": 7000, "unit": "rpm"}
